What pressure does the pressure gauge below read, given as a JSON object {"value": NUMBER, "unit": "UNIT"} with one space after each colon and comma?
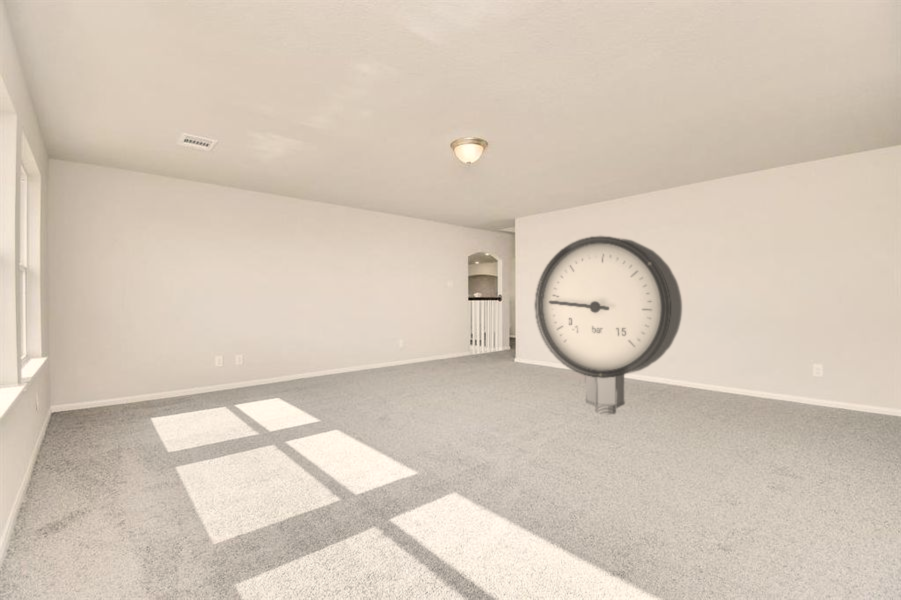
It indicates {"value": 2, "unit": "bar"}
